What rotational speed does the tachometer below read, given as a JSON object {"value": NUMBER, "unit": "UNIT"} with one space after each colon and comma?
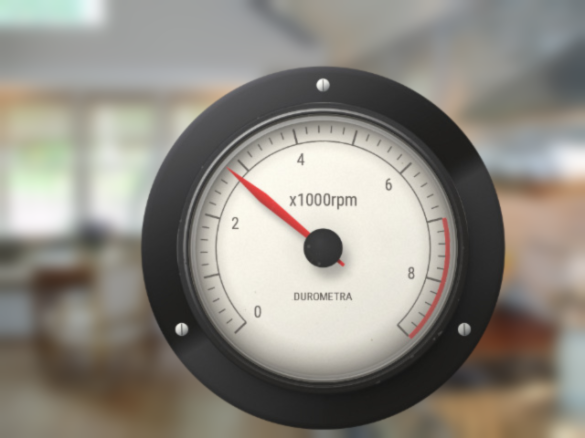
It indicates {"value": 2800, "unit": "rpm"}
